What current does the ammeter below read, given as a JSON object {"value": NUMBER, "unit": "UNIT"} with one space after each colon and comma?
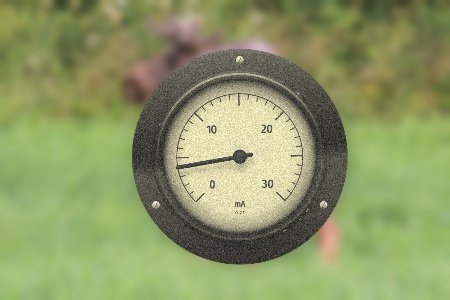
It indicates {"value": 4, "unit": "mA"}
